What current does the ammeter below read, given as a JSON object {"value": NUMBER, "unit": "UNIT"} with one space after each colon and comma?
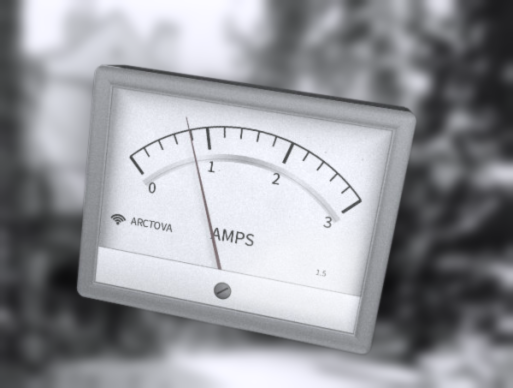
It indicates {"value": 0.8, "unit": "A"}
